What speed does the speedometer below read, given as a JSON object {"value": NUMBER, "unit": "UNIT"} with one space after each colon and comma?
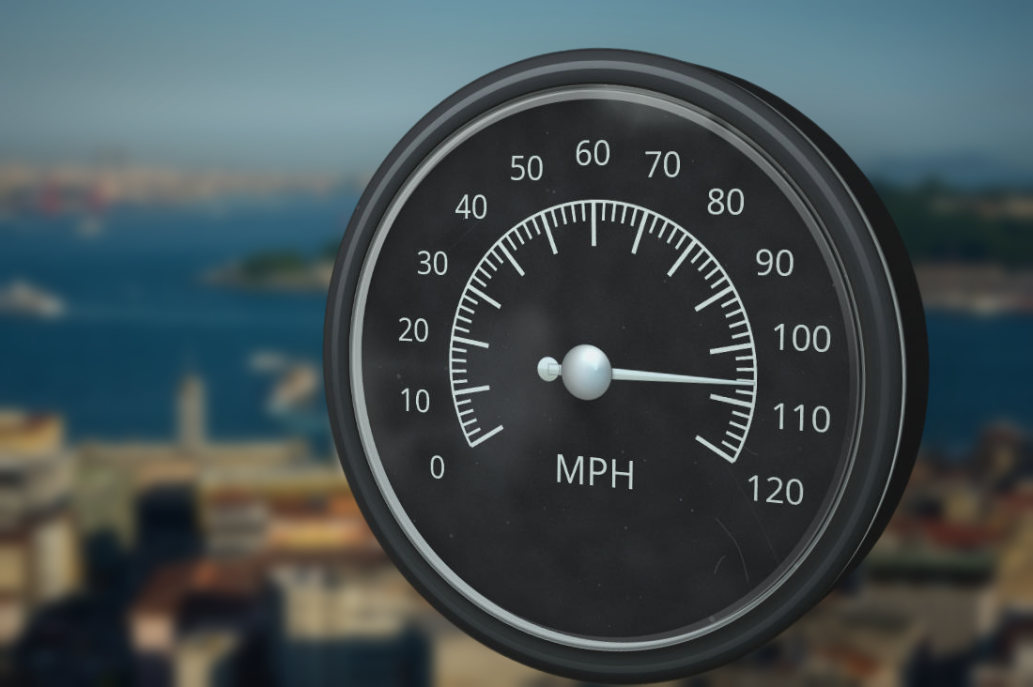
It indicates {"value": 106, "unit": "mph"}
